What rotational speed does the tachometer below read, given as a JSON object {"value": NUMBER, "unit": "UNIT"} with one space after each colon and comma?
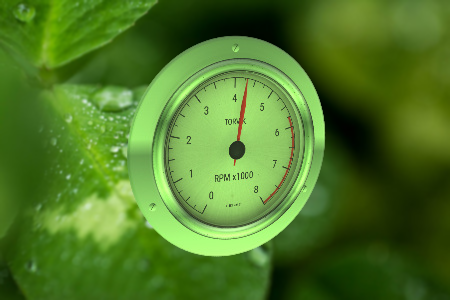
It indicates {"value": 4250, "unit": "rpm"}
